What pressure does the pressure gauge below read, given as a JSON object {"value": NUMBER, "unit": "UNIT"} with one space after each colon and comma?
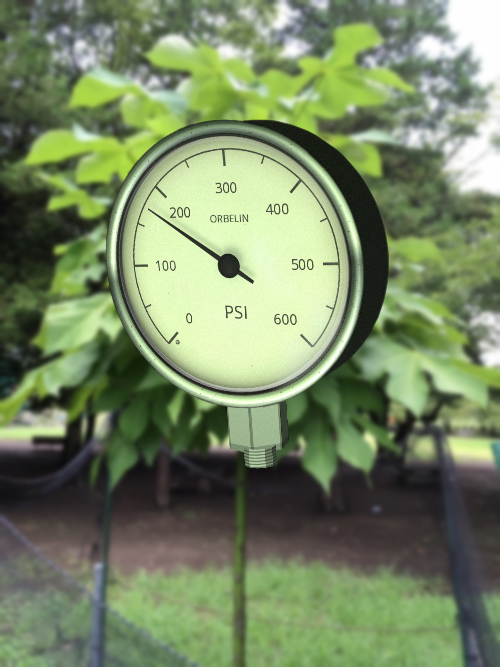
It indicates {"value": 175, "unit": "psi"}
